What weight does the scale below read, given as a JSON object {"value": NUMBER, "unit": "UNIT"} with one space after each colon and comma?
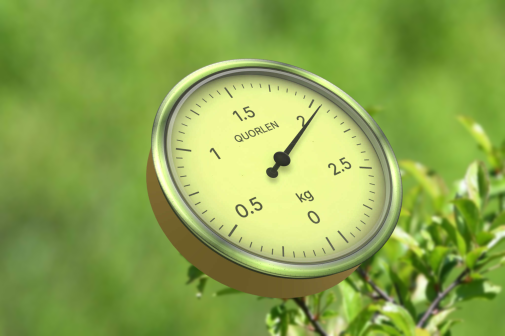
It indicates {"value": 2.05, "unit": "kg"}
